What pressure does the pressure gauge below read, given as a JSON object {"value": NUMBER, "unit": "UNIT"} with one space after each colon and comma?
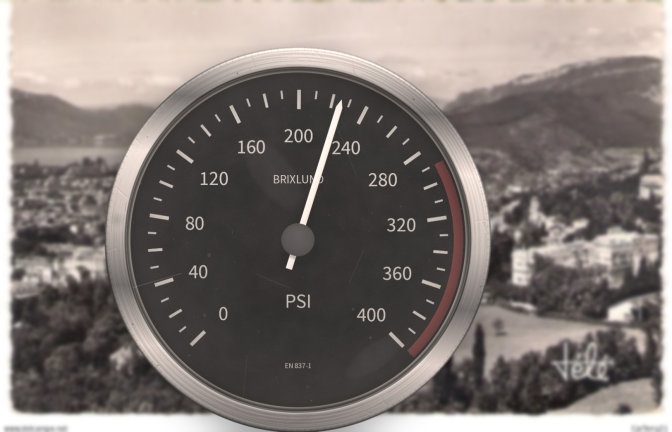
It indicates {"value": 225, "unit": "psi"}
